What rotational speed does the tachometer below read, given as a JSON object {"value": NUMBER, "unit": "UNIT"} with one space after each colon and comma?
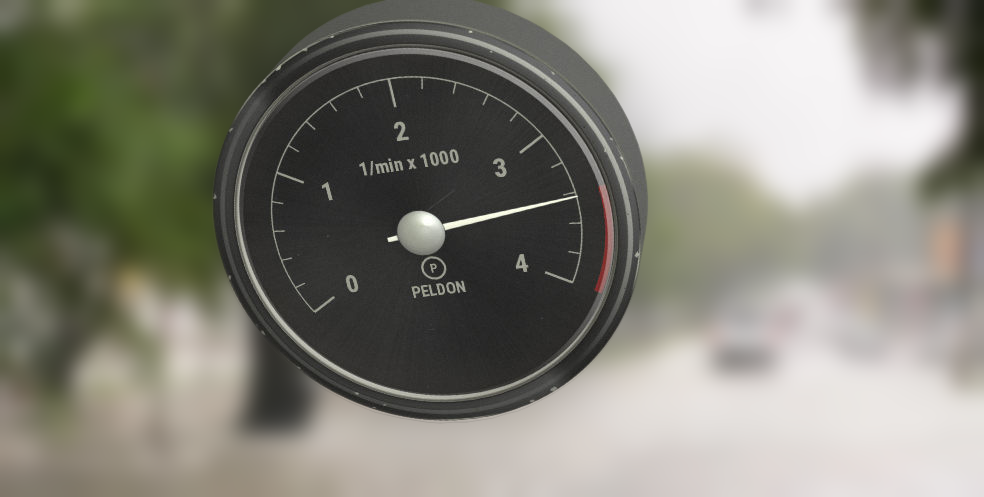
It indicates {"value": 3400, "unit": "rpm"}
